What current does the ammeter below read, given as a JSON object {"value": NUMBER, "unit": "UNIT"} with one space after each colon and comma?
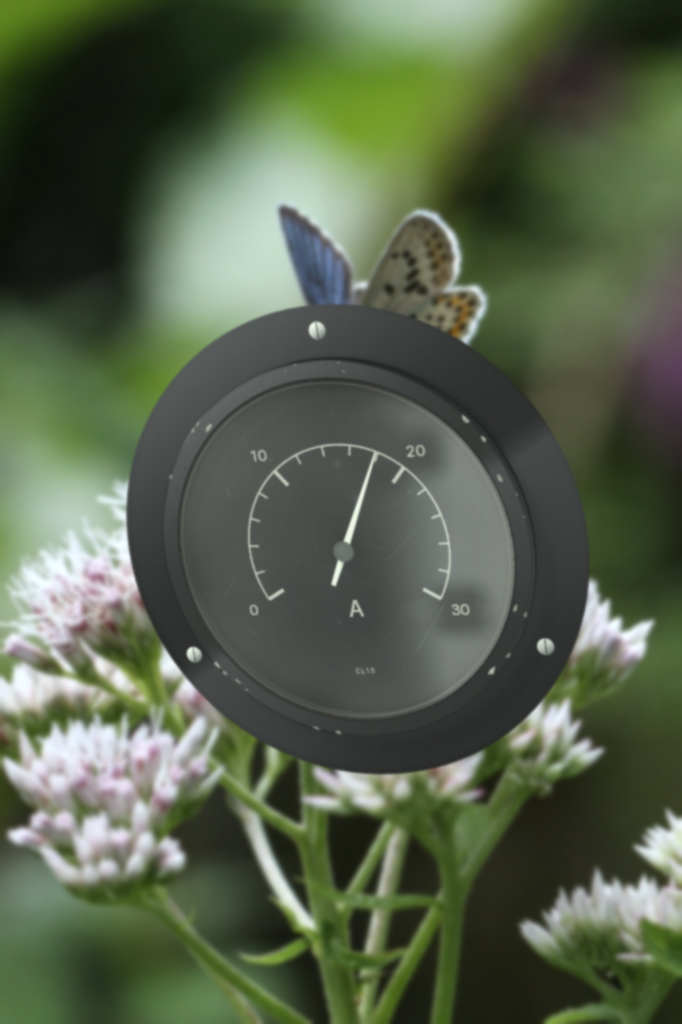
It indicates {"value": 18, "unit": "A"}
